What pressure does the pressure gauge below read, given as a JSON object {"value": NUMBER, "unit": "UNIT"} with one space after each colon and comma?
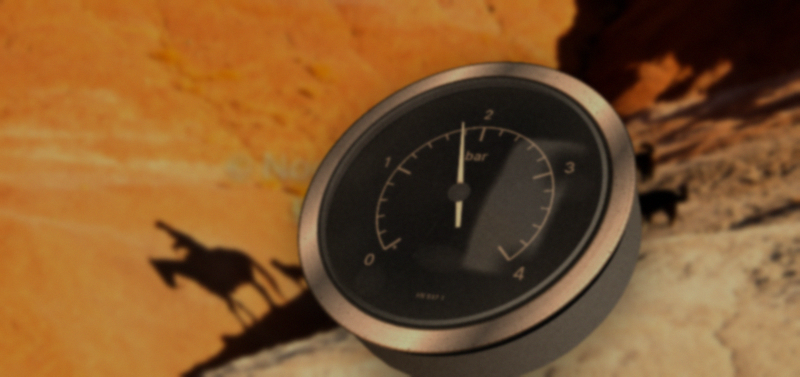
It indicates {"value": 1.8, "unit": "bar"}
